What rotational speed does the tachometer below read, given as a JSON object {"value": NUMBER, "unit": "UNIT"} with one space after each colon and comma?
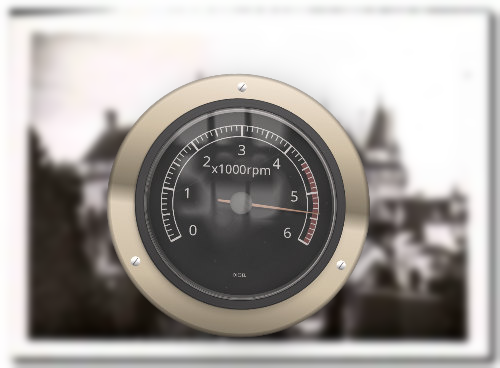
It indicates {"value": 5400, "unit": "rpm"}
